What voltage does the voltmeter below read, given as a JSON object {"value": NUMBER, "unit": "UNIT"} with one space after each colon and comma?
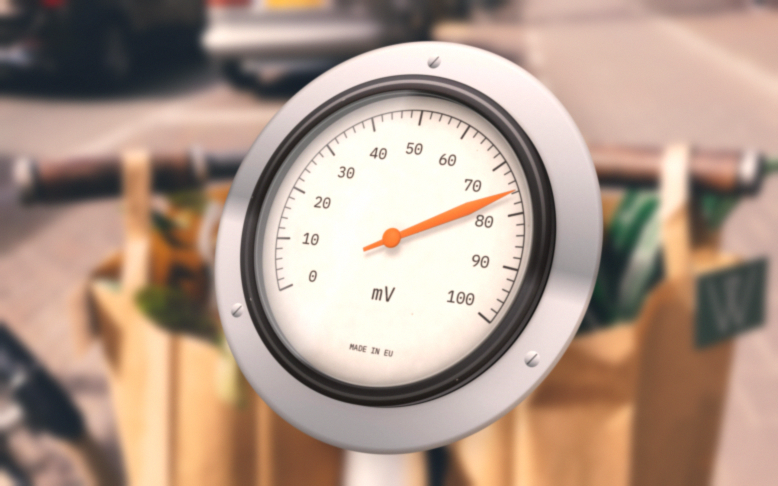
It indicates {"value": 76, "unit": "mV"}
